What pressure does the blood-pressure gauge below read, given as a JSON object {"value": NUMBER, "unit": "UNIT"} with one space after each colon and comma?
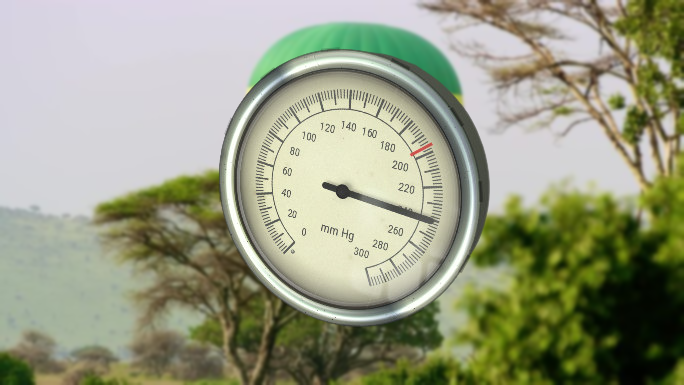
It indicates {"value": 240, "unit": "mmHg"}
